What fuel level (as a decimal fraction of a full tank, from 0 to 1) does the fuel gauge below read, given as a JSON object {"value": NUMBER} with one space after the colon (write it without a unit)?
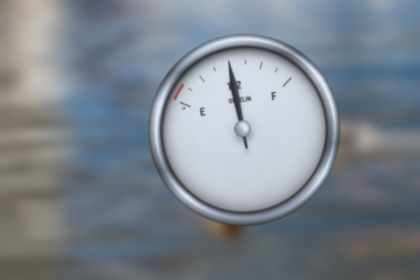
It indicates {"value": 0.5}
